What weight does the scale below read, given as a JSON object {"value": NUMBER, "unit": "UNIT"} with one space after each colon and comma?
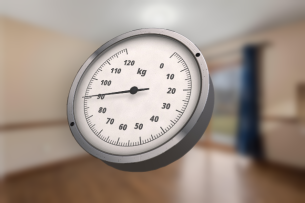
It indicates {"value": 90, "unit": "kg"}
